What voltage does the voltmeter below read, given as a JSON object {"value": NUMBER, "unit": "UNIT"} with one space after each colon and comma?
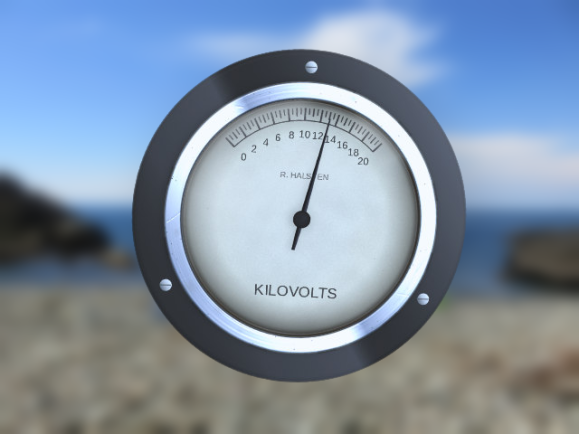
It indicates {"value": 13, "unit": "kV"}
